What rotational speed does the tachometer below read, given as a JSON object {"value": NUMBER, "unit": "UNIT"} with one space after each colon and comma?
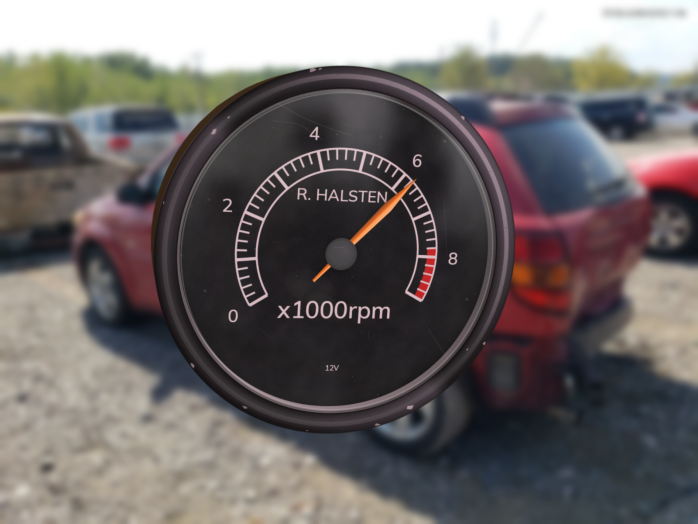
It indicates {"value": 6200, "unit": "rpm"}
